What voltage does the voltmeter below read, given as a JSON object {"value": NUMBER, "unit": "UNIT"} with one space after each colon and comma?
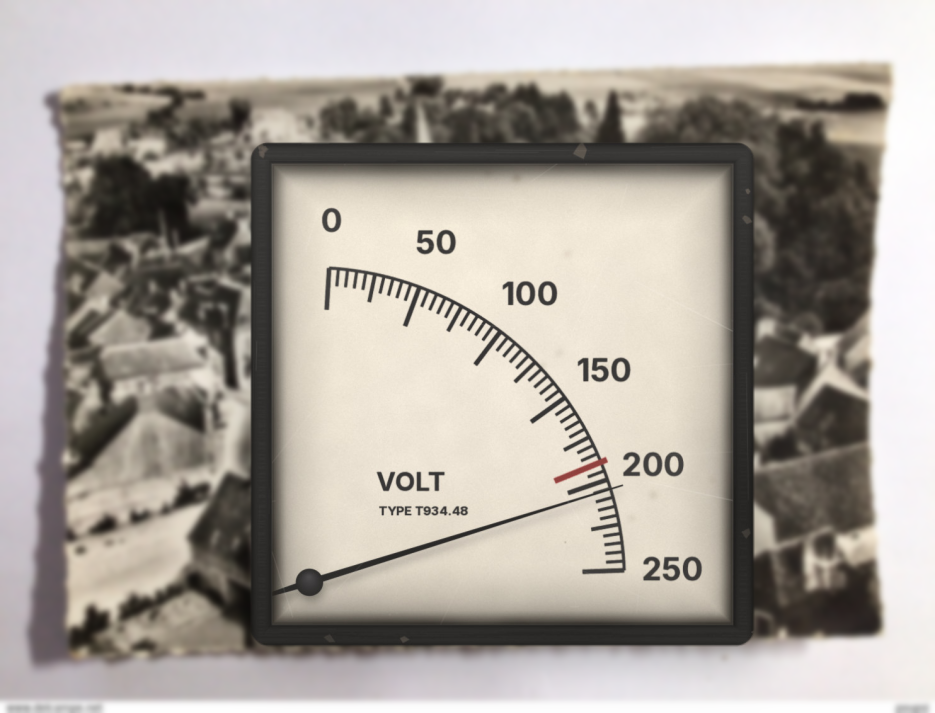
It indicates {"value": 205, "unit": "V"}
